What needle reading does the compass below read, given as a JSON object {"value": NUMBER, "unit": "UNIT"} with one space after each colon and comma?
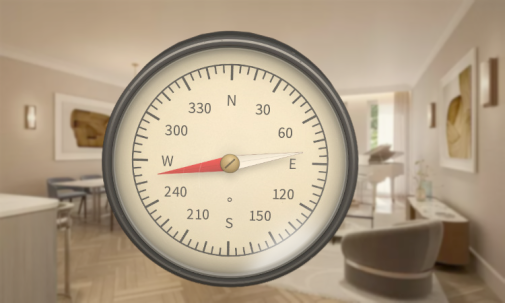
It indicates {"value": 260, "unit": "°"}
